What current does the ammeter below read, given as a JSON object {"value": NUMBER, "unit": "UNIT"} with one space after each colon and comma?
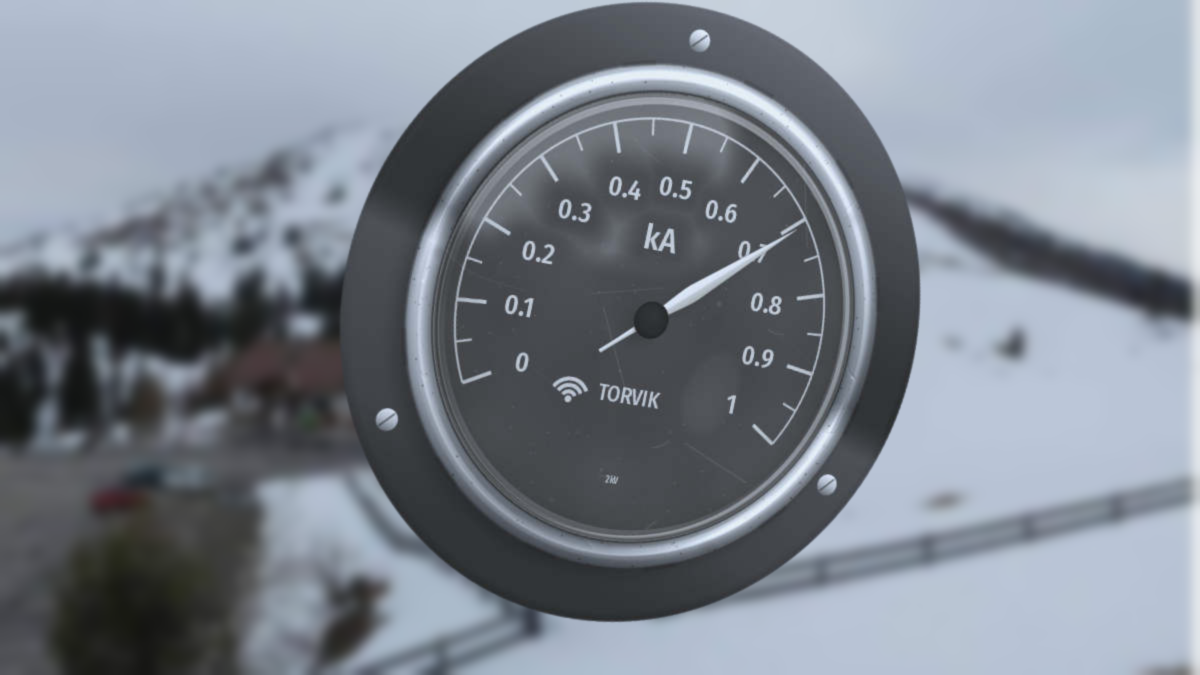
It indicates {"value": 0.7, "unit": "kA"}
